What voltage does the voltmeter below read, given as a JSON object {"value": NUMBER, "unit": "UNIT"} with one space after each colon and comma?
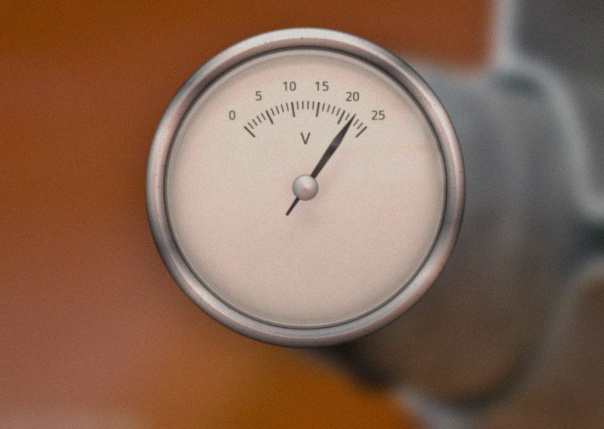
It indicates {"value": 22, "unit": "V"}
